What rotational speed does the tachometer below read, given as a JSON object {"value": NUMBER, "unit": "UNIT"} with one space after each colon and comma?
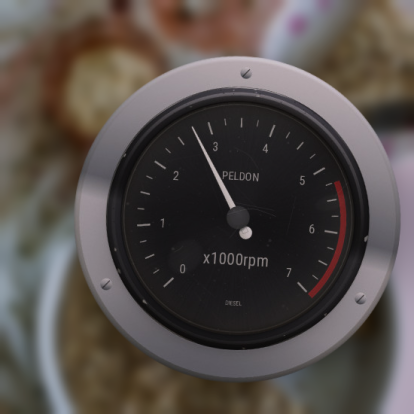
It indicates {"value": 2750, "unit": "rpm"}
